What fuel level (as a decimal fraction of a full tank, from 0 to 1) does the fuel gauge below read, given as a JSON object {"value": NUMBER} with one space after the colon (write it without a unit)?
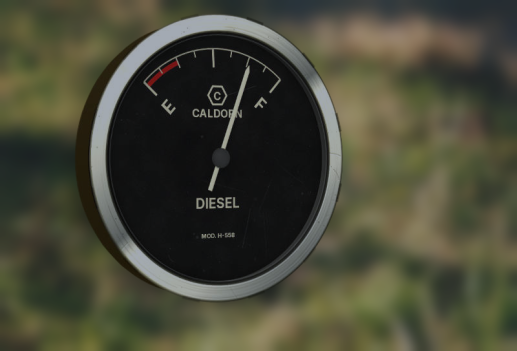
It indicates {"value": 0.75}
